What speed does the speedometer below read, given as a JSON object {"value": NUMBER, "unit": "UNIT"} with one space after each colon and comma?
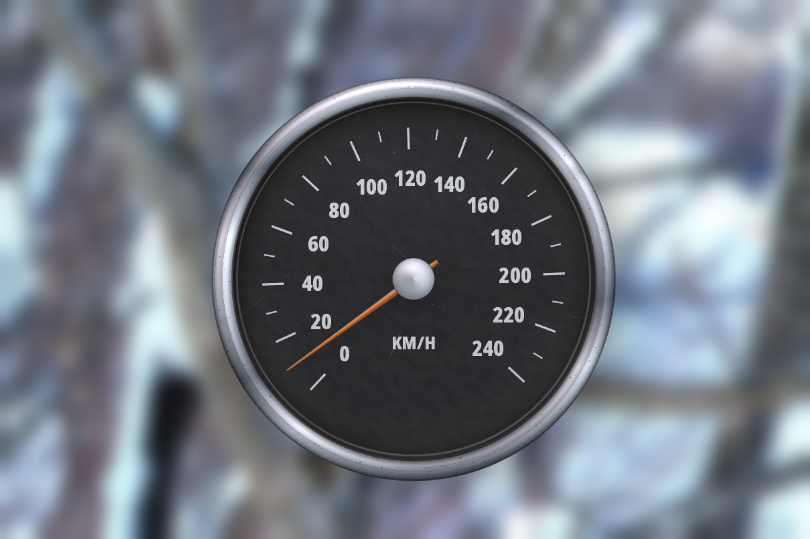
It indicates {"value": 10, "unit": "km/h"}
